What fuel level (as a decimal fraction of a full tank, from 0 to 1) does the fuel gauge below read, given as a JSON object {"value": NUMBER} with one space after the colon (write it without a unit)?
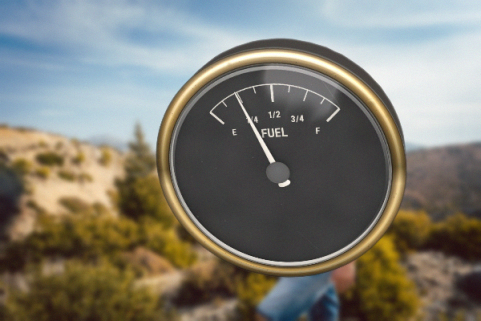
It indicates {"value": 0.25}
